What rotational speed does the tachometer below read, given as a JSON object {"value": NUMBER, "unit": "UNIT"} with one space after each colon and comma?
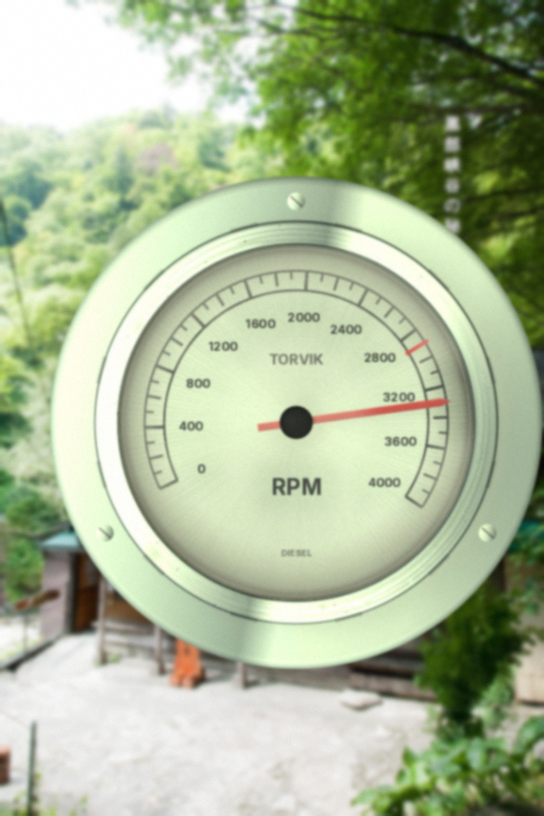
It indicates {"value": 3300, "unit": "rpm"}
